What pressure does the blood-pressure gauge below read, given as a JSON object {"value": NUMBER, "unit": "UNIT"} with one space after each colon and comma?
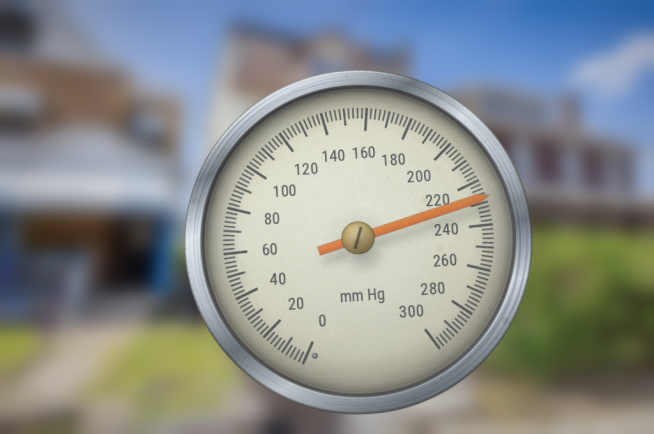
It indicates {"value": 228, "unit": "mmHg"}
